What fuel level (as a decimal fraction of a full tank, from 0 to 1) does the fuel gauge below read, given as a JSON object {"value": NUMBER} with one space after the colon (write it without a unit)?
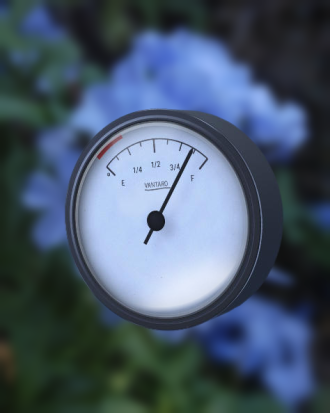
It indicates {"value": 0.875}
